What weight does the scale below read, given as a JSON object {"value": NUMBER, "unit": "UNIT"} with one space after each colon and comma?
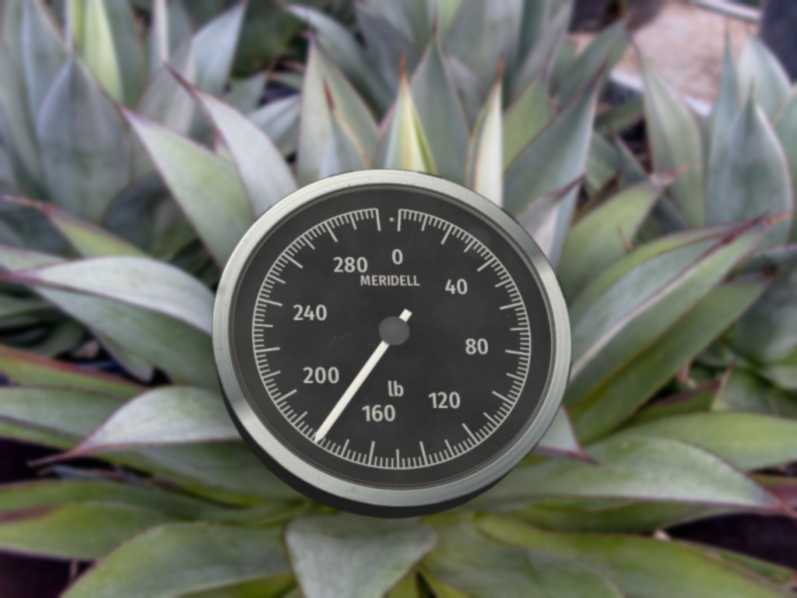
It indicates {"value": 180, "unit": "lb"}
